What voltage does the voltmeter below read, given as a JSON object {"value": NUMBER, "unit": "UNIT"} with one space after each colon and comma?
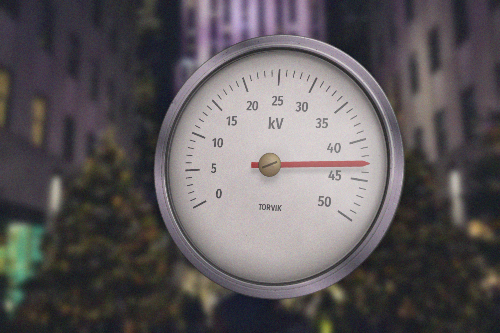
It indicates {"value": 43, "unit": "kV"}
